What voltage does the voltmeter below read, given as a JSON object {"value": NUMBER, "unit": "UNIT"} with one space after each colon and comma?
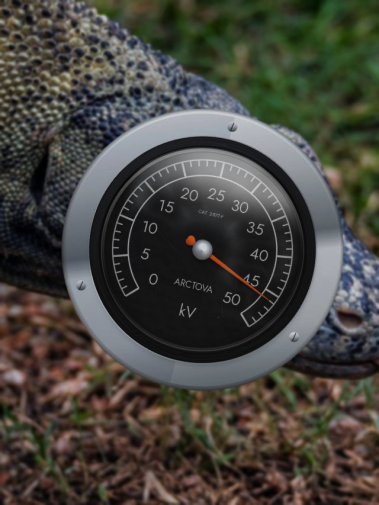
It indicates {"value": 46, "unit": "kV"}
